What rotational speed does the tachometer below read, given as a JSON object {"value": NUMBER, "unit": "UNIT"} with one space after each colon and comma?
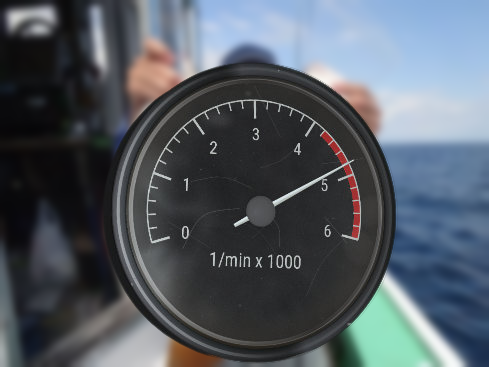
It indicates {"value": 4800, "unit": "rpm"}
